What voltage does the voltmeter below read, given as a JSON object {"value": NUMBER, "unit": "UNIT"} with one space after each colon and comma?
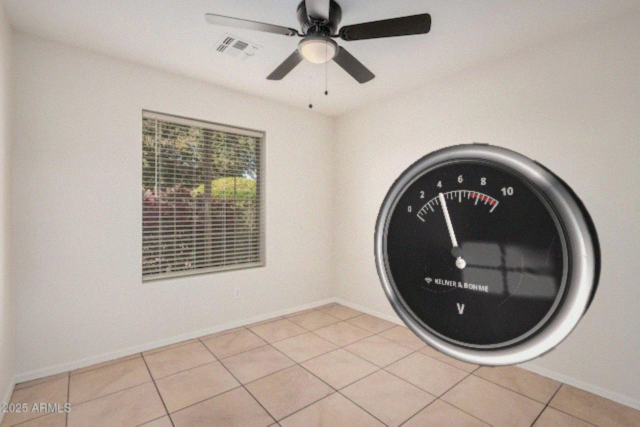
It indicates {"value": 4, "unit": "V"}
